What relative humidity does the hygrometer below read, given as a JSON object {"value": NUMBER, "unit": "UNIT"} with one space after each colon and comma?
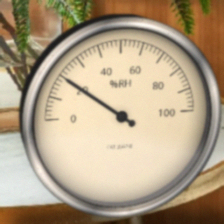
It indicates {"value": 20, "unit": "%"}
